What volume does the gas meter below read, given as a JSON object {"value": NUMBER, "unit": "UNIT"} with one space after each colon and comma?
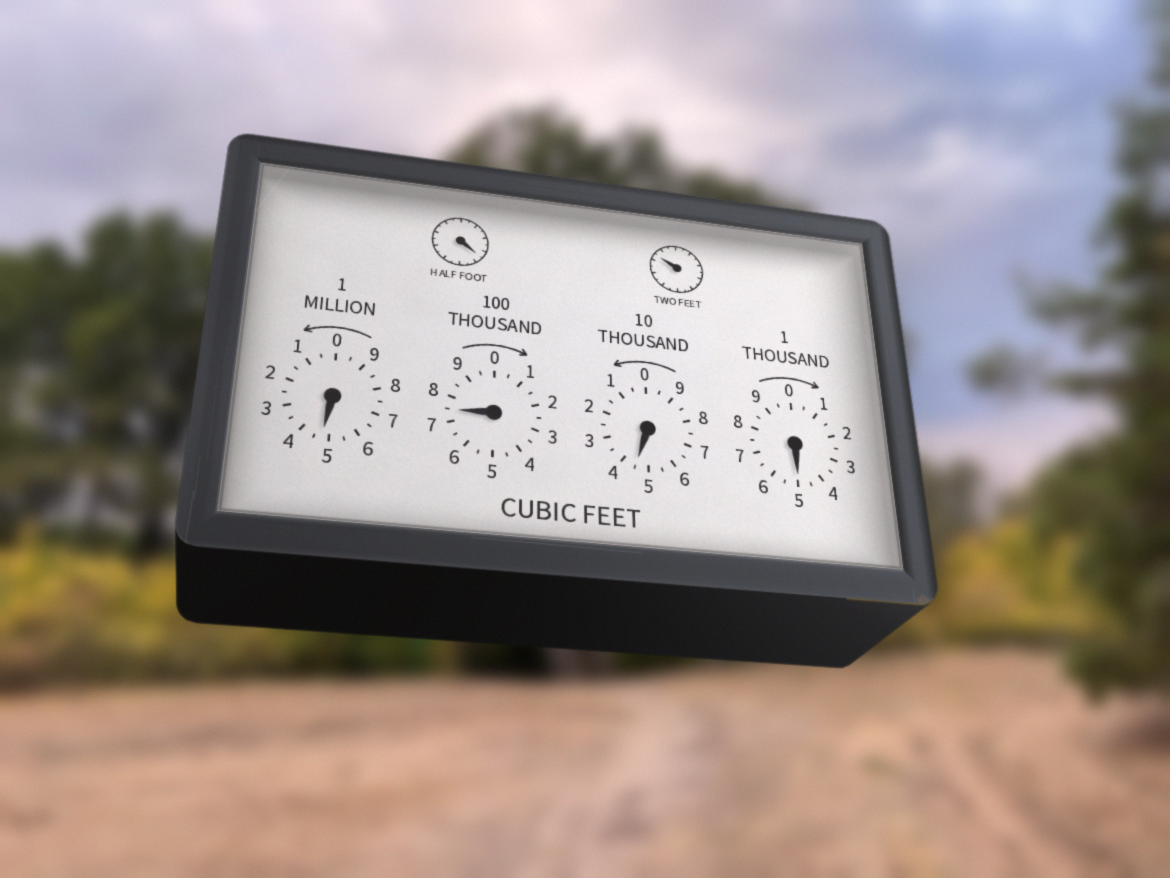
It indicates {"value": 474500, "unit": "ft³"}
